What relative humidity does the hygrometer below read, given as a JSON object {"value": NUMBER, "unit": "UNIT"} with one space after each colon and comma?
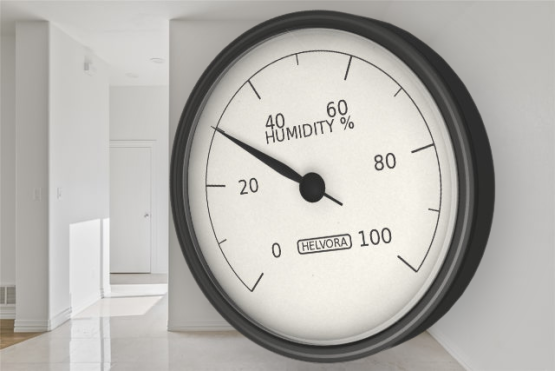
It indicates {"value": 30, "unit": "%"}
